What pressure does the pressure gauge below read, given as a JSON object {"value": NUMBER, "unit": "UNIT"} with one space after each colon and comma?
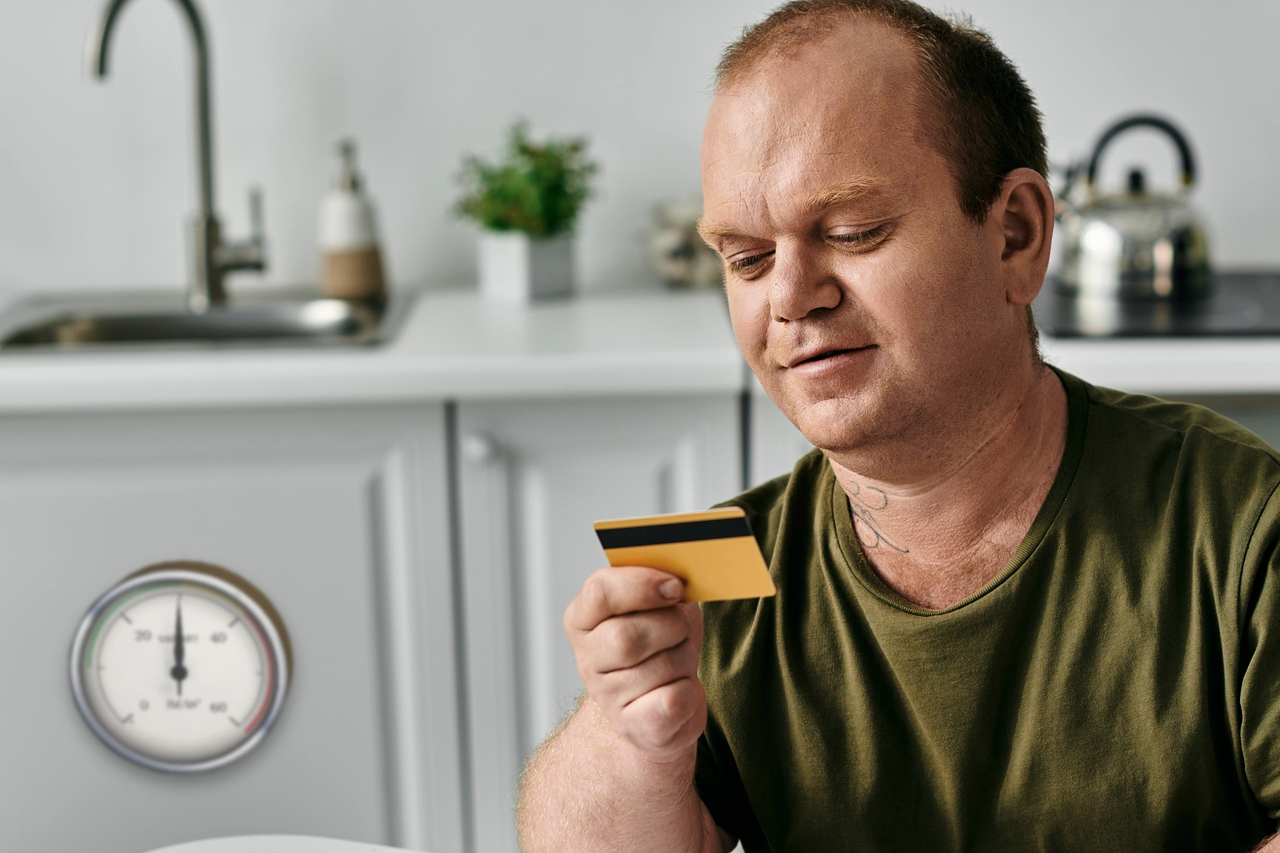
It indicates {"value": 30, "unit": "psi"}
